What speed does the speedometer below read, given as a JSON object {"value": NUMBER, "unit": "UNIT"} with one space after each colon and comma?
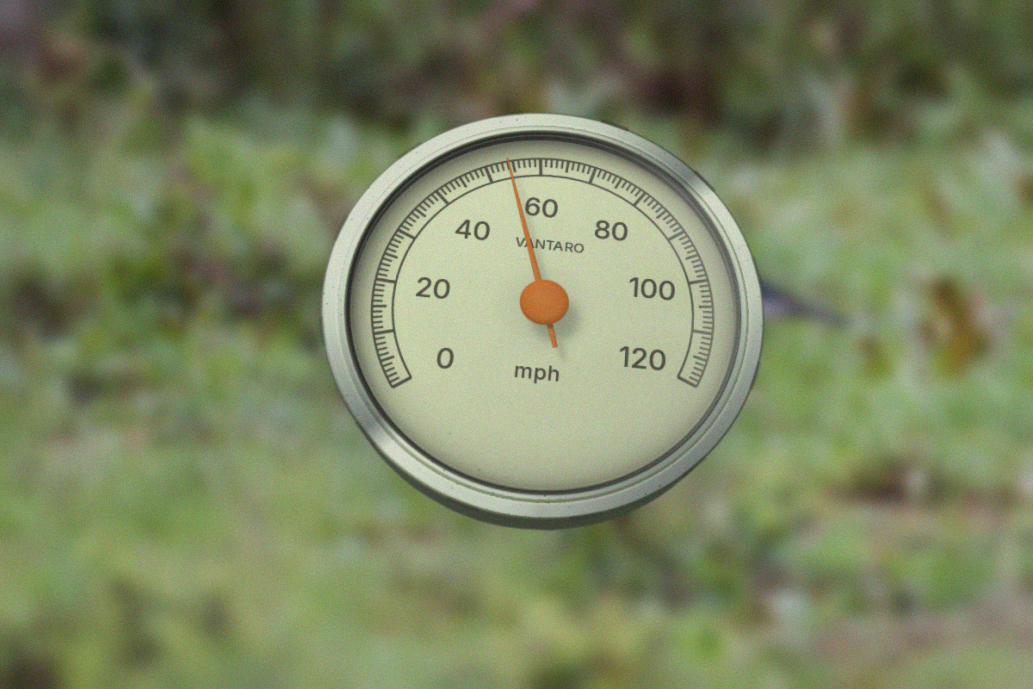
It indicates {"value": 54, "unit": "mph"}
